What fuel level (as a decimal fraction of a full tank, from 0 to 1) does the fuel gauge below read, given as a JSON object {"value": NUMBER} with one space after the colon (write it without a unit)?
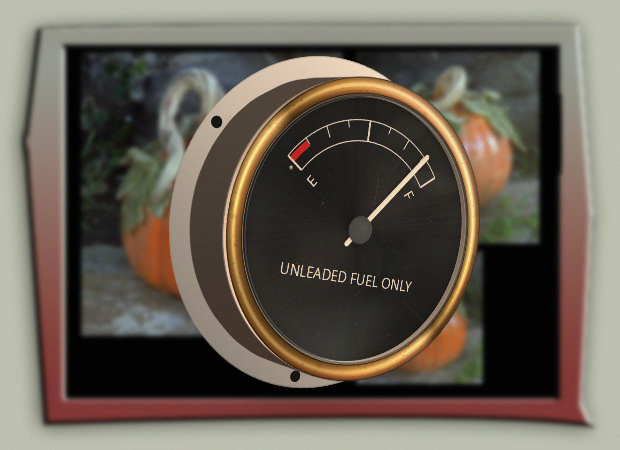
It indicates {"value": 0.875}
